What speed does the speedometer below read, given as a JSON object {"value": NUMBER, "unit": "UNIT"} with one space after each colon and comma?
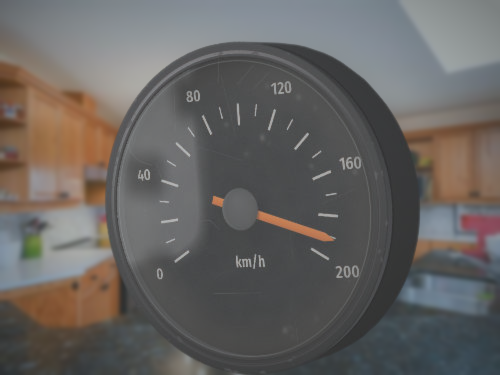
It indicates {"value": 190, "unit": "km/h"}
